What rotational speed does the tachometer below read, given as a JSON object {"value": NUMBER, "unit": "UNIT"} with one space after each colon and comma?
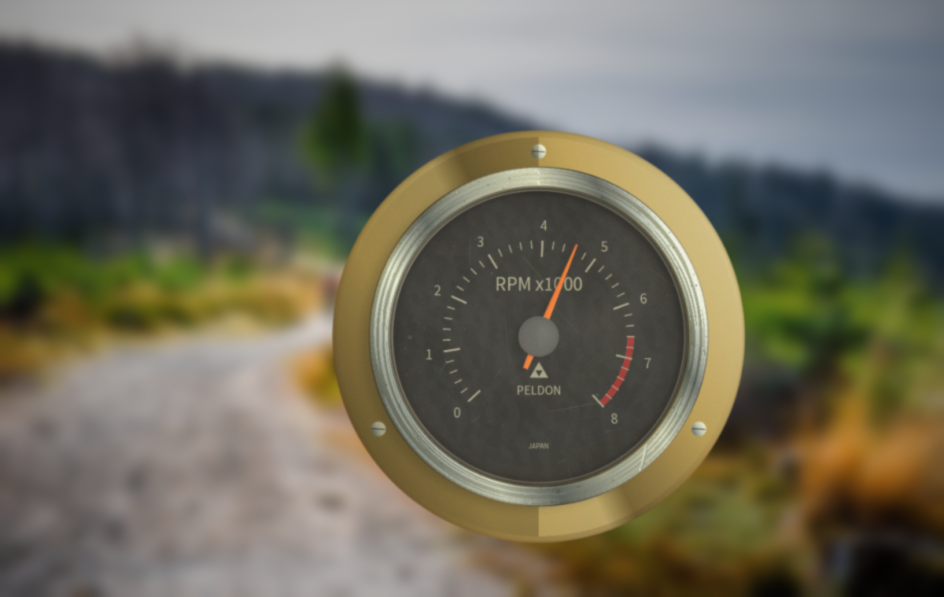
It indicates {"value": 4600, "unit": "rpm"}
